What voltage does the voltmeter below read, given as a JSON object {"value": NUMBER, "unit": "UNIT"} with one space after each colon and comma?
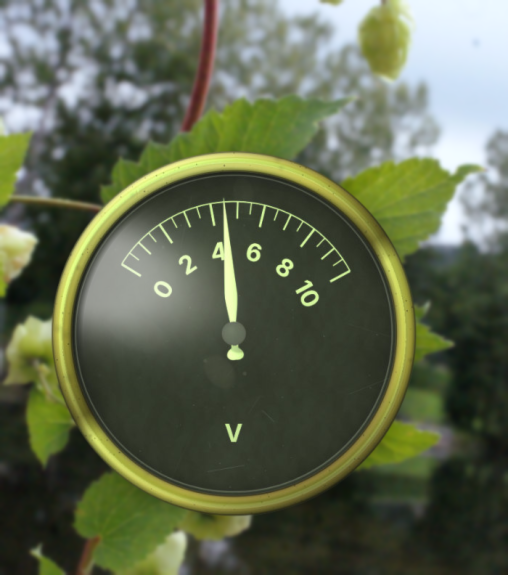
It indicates {"value": 4.5, "unit": "V"}
